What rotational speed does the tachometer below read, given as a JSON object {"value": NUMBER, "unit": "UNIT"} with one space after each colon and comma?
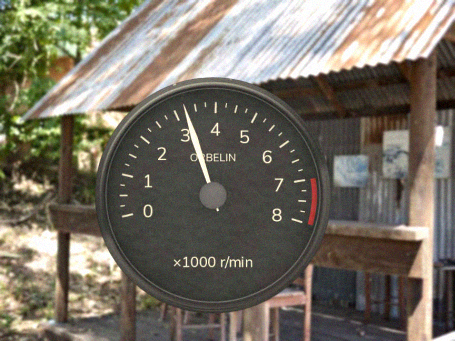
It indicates {"value": 3250, "unit": "rpm"}
